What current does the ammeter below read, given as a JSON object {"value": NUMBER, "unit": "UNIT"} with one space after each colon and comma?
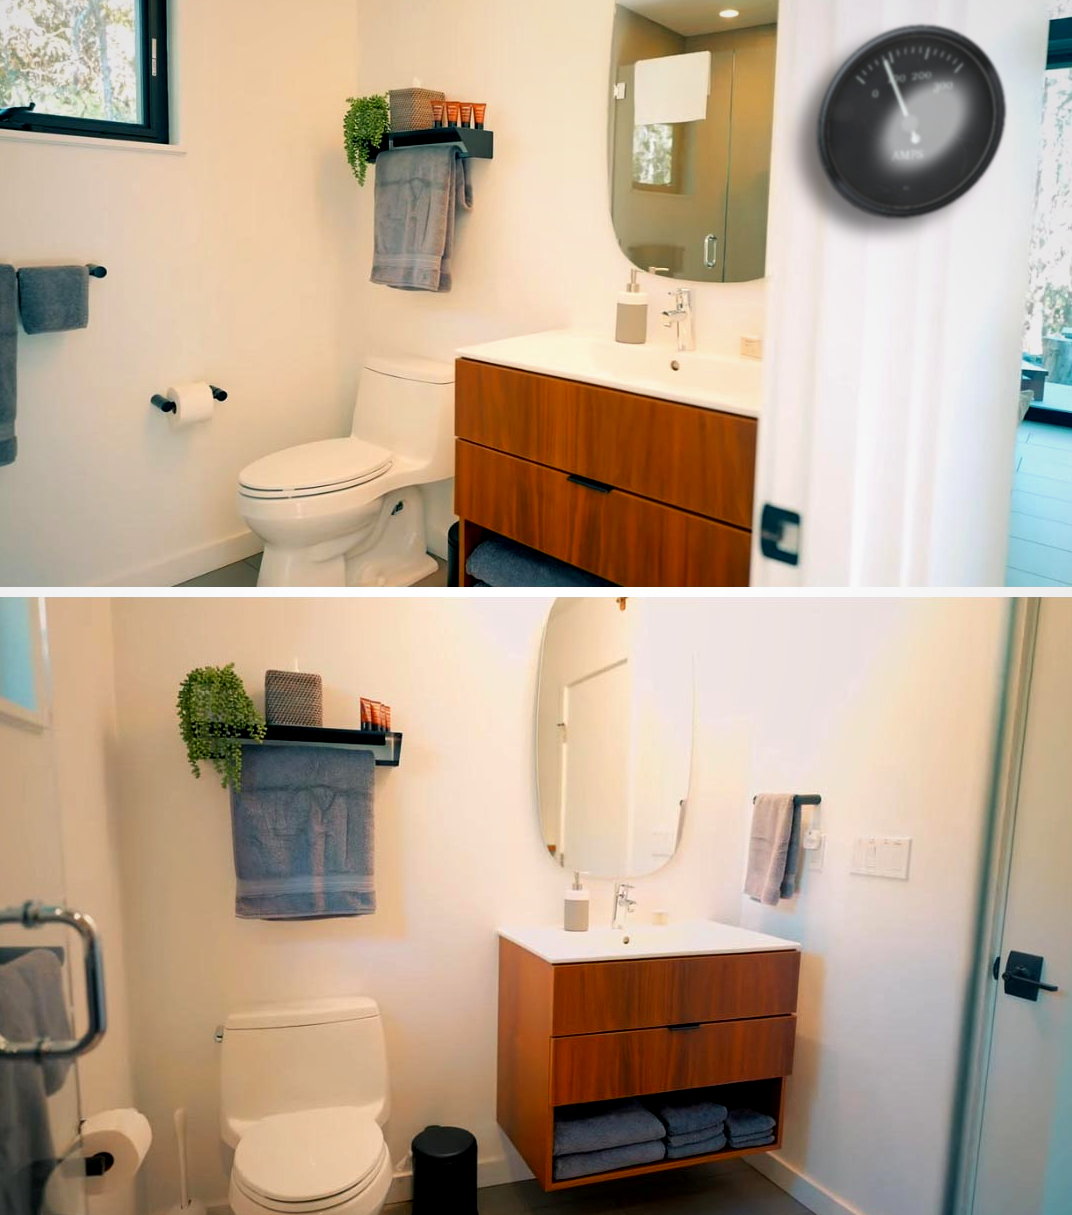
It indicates {"value": 80, "unit": "A"}
